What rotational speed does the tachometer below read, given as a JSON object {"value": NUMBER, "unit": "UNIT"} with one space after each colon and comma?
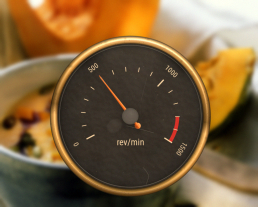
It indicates {"value": 500, "unit": "rpm"}
